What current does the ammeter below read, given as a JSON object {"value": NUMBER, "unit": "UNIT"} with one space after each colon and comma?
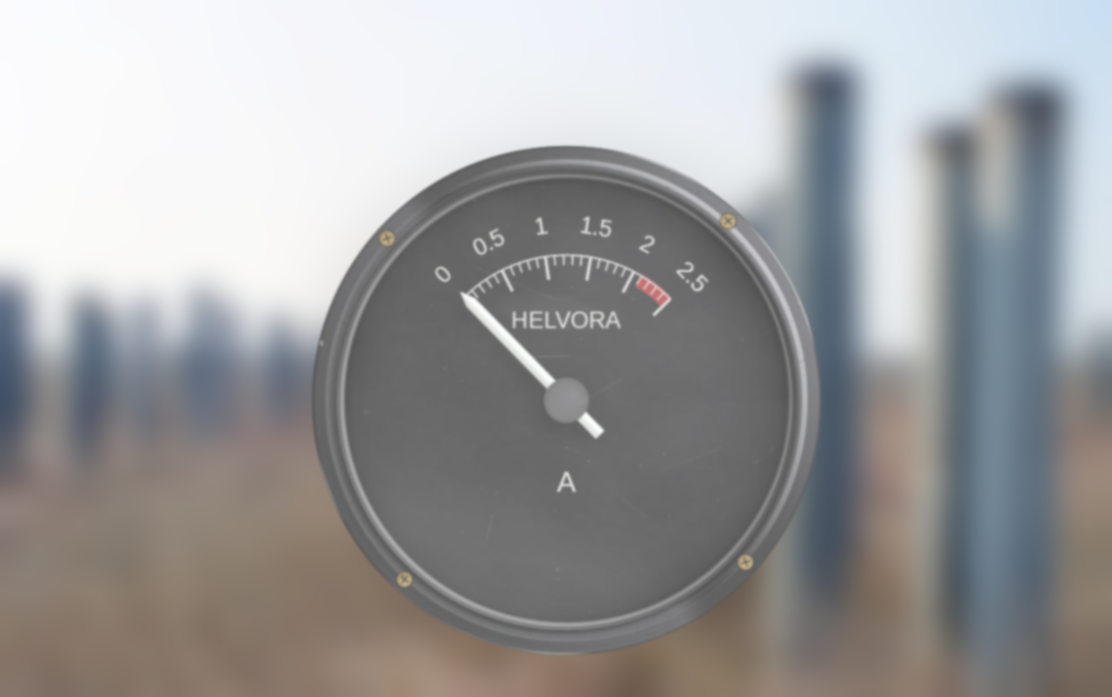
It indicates {"value": 0, "unit": "A"}
